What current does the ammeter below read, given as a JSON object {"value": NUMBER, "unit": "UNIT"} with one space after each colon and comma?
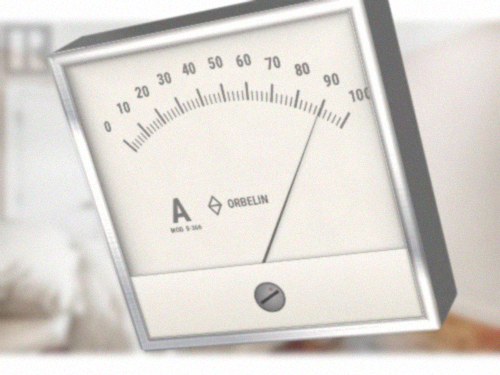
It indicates {"value": 90, "unit": "A"}
